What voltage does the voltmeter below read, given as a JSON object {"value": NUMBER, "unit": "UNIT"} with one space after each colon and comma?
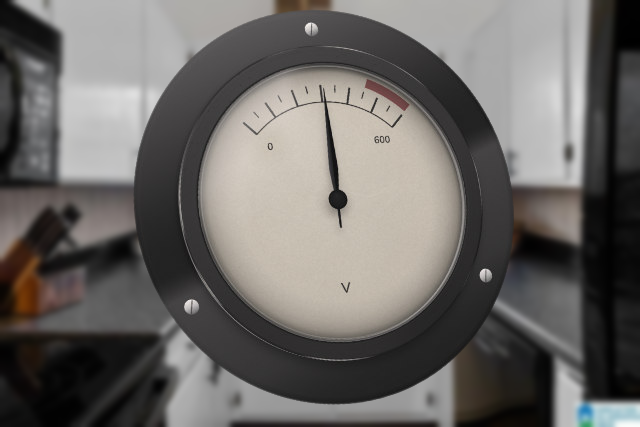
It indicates {"value": 300, "unit": "V"}
